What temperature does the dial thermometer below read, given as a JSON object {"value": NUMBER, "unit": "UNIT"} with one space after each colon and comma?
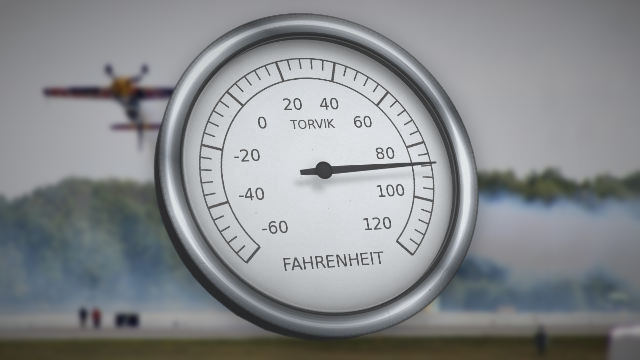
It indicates {"value": 88, "unit": "°F"}
